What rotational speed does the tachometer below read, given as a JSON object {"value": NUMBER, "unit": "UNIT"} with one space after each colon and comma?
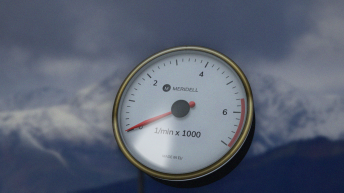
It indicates {"value": 0, "unit": "rpm"}
